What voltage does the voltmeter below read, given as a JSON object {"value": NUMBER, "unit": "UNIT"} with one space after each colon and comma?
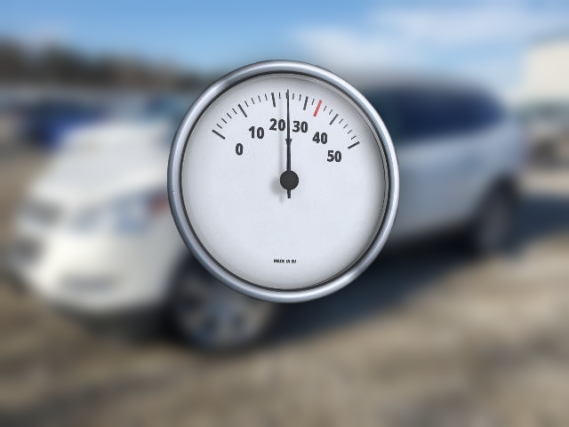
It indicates {"value": 24, "unit": "V"}
